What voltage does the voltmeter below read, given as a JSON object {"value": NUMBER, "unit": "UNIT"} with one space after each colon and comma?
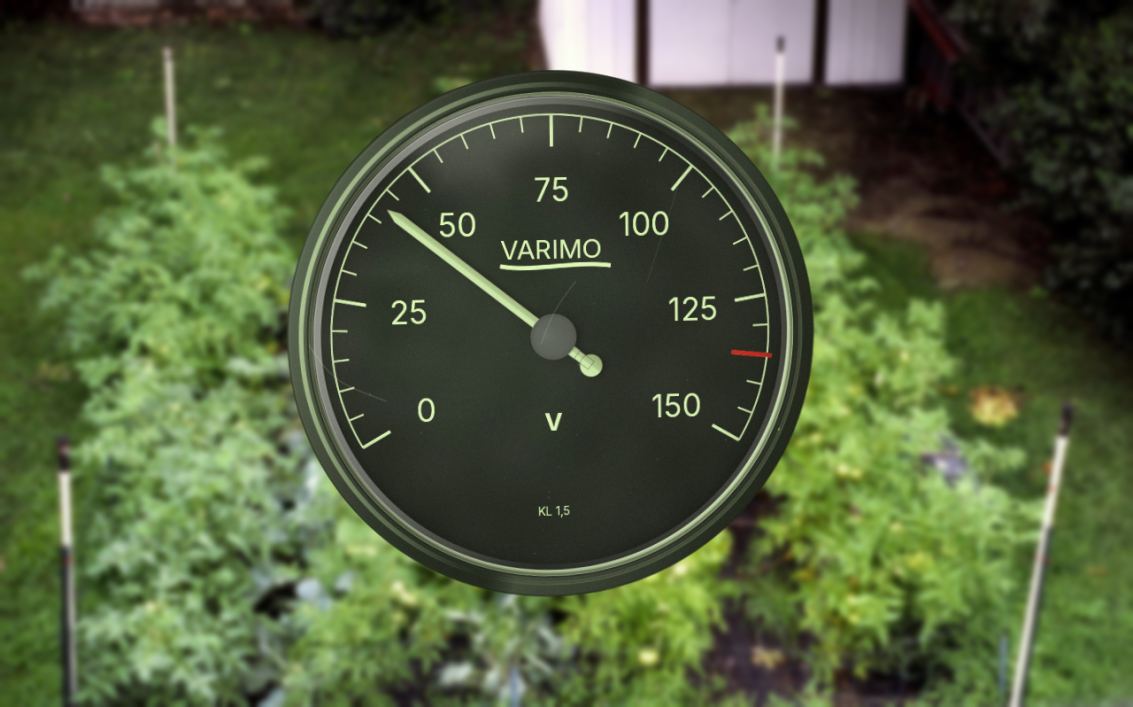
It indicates {"value": 42.5, "unit": "V"}
